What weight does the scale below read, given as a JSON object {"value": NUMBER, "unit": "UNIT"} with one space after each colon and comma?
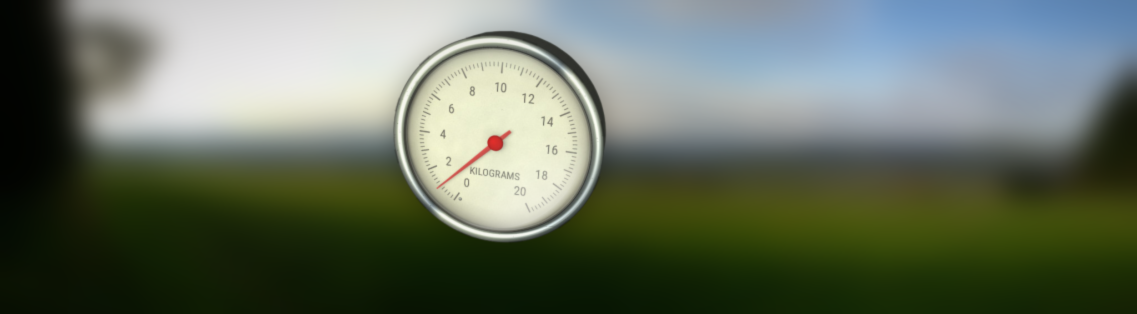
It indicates {"value": 1, "unit": "kg"}
